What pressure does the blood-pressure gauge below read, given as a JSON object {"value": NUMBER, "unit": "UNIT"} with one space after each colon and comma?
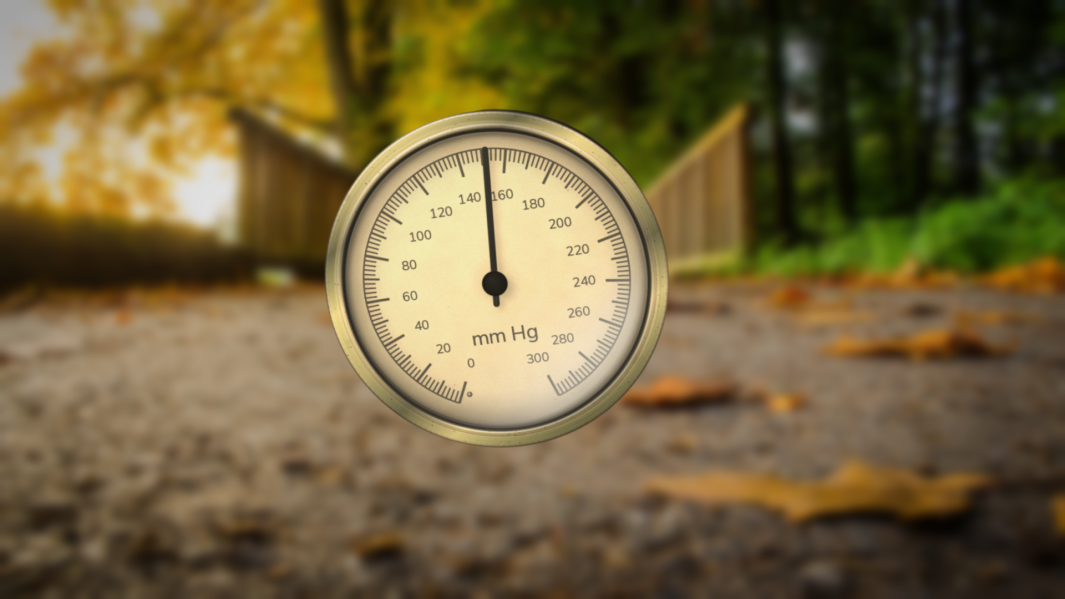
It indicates {"value": 152, "unit": "mmHg"}
